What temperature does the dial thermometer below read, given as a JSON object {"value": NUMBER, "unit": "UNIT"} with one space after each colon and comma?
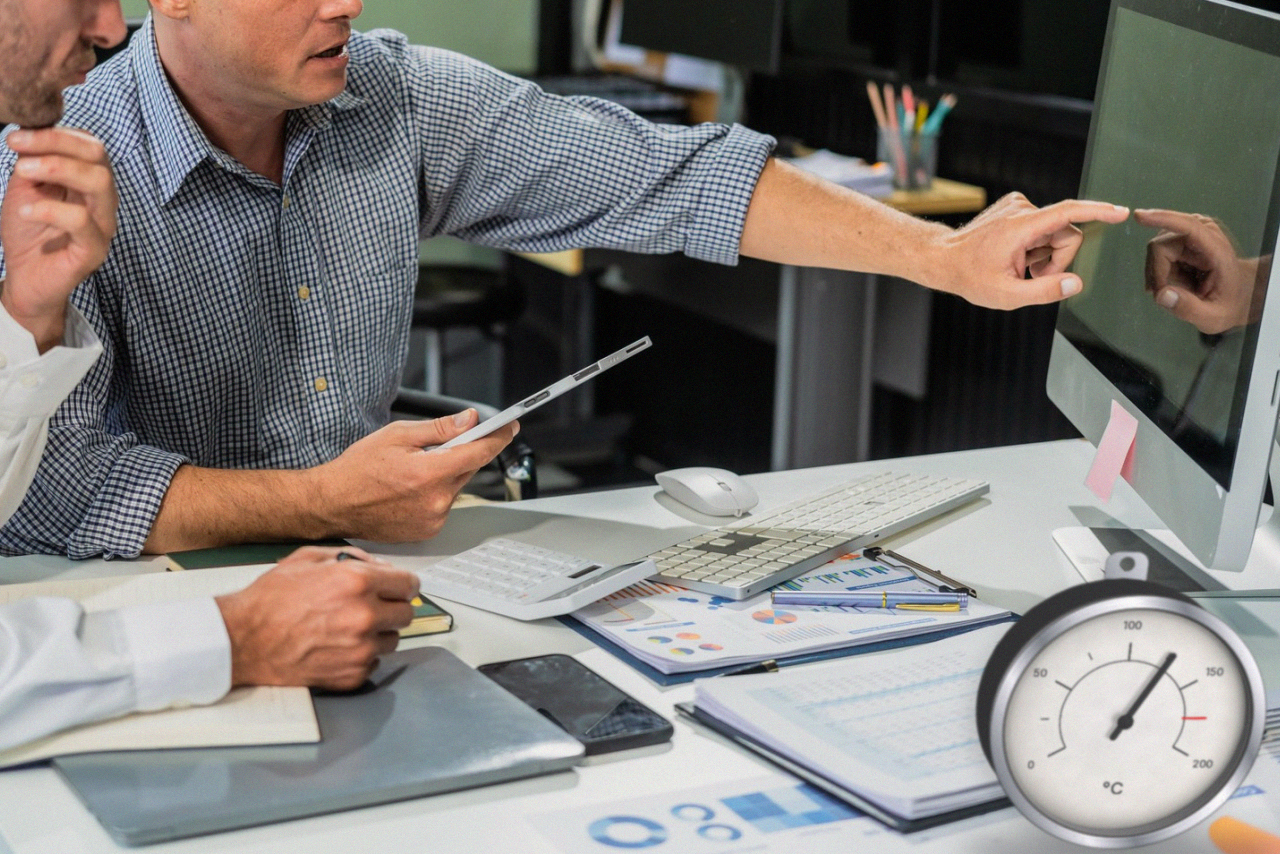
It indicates {"value": 125, "unit": "°C"}
